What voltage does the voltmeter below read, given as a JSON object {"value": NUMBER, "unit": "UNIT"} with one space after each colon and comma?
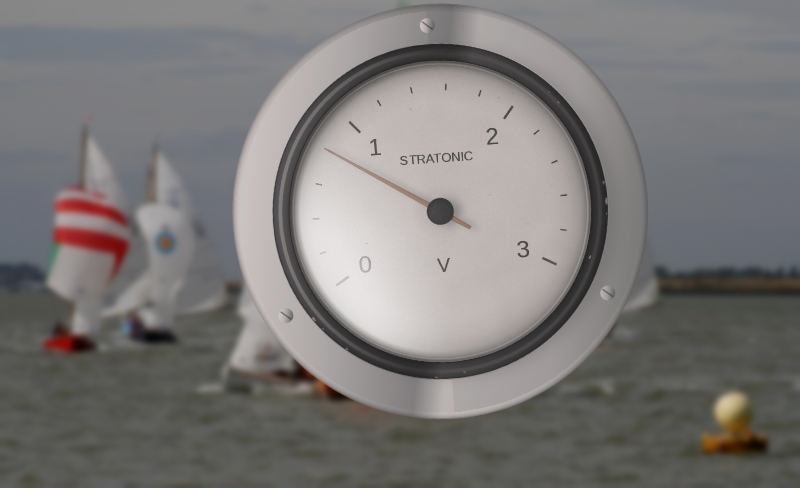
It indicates {"value": 0.8, "unit": "V"}
